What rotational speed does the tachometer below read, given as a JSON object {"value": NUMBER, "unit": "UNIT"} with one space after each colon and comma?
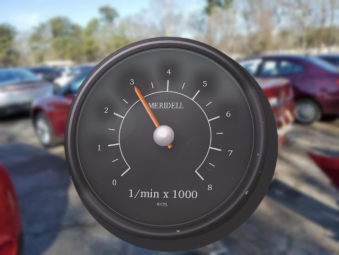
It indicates {"value": 3000, "unit": "rpm"}
